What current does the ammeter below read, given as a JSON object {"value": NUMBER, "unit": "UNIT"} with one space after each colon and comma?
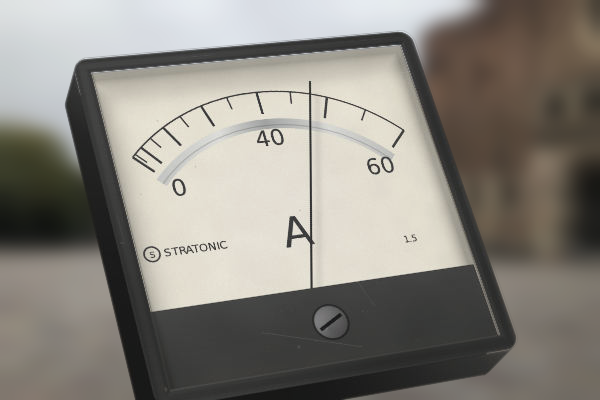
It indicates {"value": 47.5, "unit": "A"}
